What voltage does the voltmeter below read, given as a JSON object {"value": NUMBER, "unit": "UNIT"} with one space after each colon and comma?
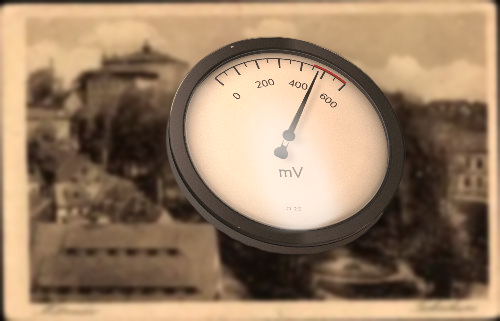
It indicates {"value": 475, "unit": "mV"}
